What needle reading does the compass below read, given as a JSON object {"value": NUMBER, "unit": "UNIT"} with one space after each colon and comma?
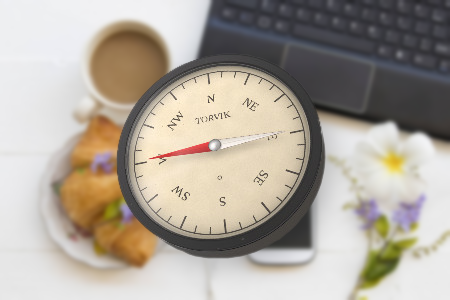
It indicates {"value": 270, "unit": "°"}
